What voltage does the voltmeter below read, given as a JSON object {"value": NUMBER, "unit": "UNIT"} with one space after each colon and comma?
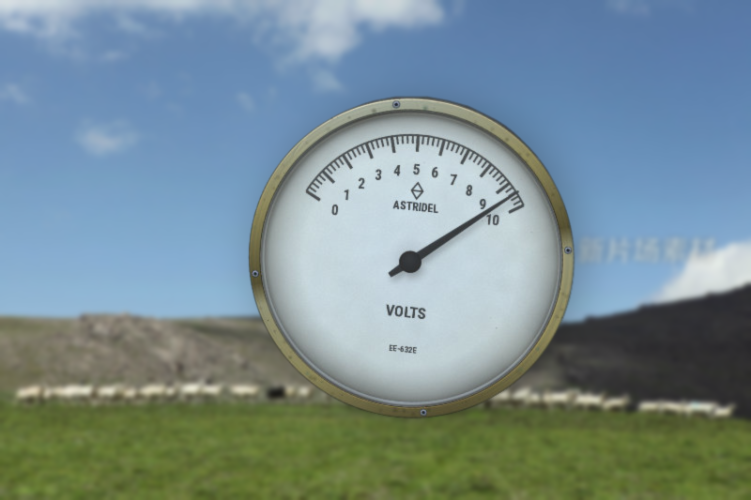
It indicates {"value": 9.4, "unit": "V"}
